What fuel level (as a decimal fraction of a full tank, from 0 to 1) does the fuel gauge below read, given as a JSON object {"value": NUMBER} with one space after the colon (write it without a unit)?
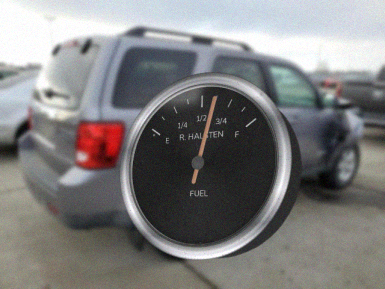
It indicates {"value": 0.625}
